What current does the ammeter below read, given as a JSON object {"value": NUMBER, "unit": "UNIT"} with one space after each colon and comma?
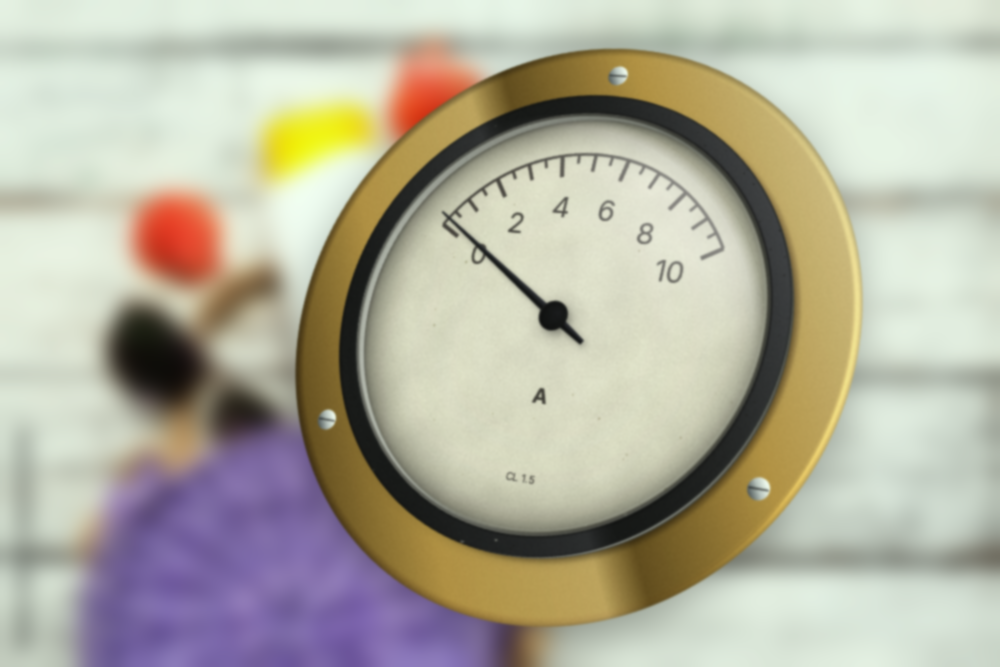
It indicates {"value": 0.25, "unit": "A"}
